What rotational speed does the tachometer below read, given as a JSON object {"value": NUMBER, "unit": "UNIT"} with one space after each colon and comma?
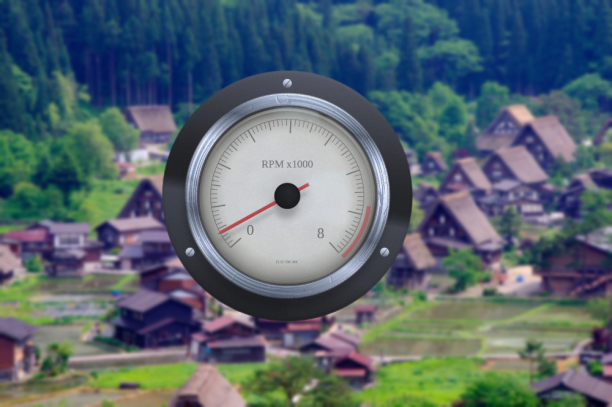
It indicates {"value": 400, "unit": "rpm"}
